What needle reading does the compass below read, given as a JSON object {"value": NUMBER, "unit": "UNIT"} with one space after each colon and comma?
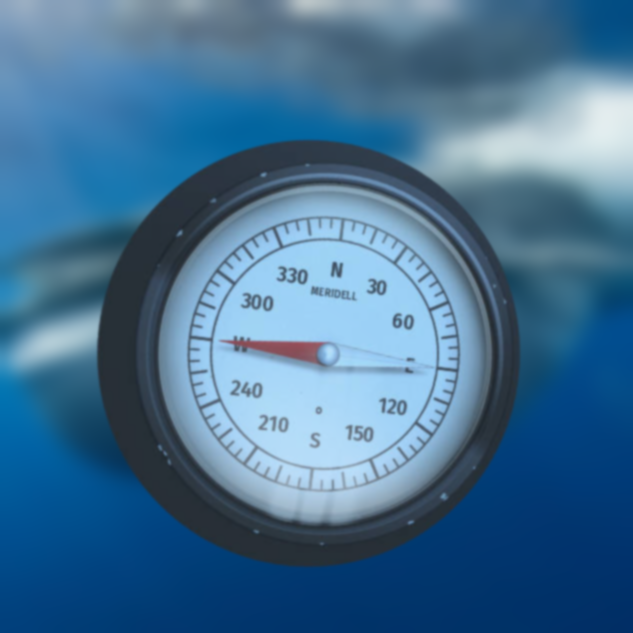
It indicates {"value": 270, "unit": "°"}
